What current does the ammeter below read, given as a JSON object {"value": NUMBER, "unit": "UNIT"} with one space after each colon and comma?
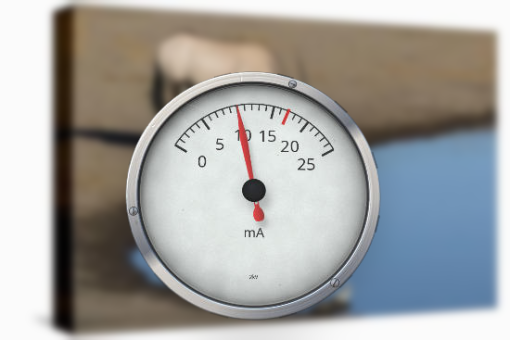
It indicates {"value": 10, "unit": "mA"}
